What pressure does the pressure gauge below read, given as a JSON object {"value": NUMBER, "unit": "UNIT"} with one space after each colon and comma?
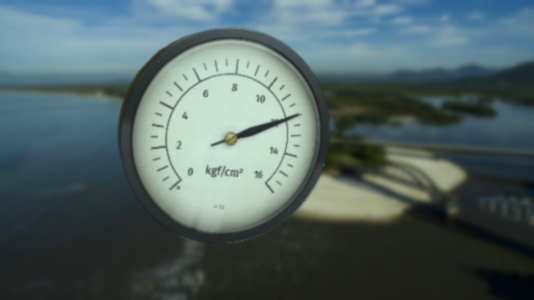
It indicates {"value": 12, "unit": "kg/cm²"}
